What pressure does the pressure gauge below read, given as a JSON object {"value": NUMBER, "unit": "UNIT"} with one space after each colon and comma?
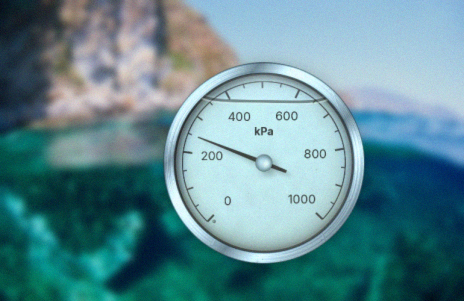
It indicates {"value": 250, "unit": "kPa"}
